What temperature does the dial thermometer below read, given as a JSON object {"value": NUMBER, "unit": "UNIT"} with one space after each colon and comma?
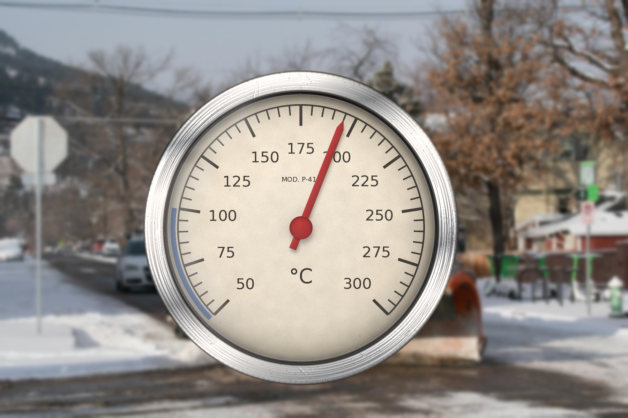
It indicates {"value": 195, "unit": "°C"}
